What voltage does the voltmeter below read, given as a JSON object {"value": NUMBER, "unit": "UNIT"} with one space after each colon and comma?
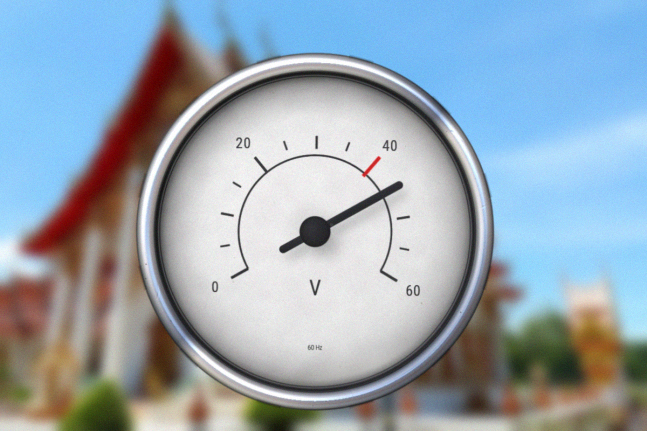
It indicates {"value": 45, "unit": "V"}
